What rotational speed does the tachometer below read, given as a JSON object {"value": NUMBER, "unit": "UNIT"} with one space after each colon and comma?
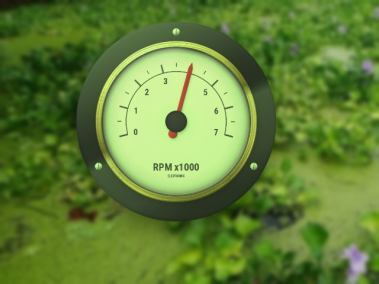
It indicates {"value": 4000, "unit": "rpm"}
